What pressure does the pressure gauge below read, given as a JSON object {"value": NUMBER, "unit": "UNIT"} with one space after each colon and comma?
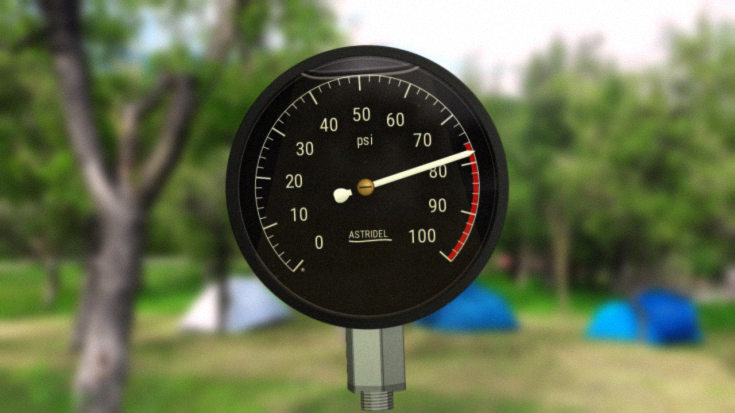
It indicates {"value": 78, "unit": "psi"}
